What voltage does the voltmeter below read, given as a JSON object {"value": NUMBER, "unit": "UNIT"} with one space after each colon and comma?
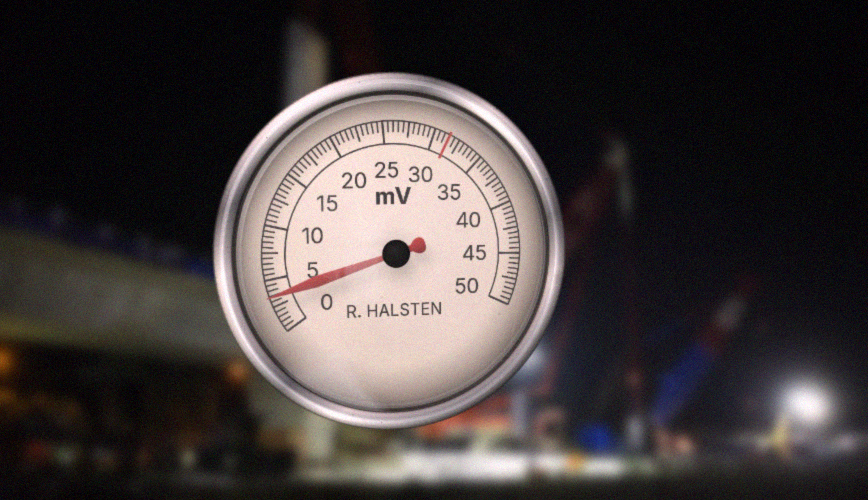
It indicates {"value": 3.5, "unit": "mV"}
